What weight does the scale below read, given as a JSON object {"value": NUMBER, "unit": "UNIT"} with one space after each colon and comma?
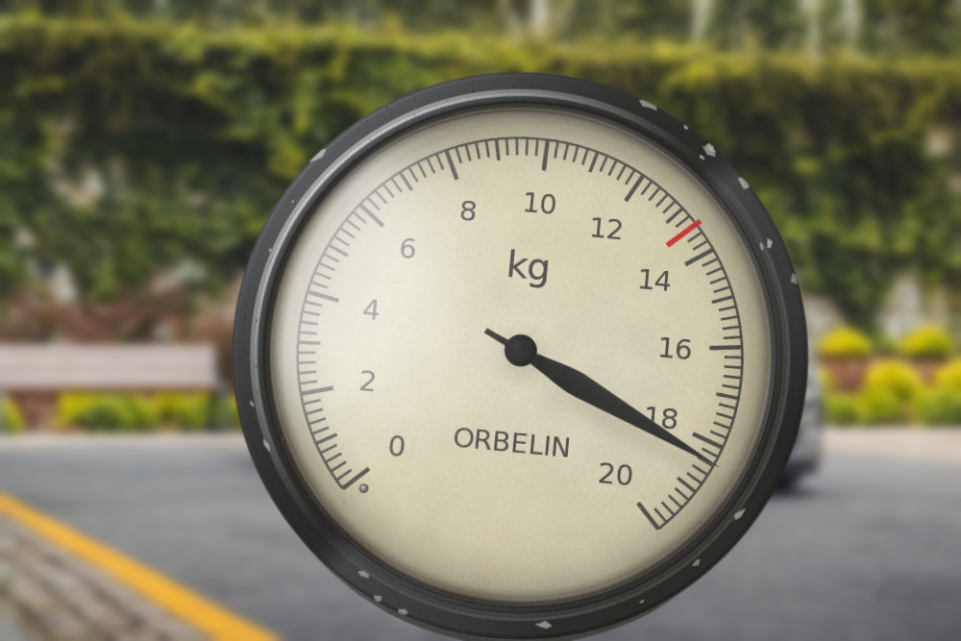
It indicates {"value": 18.4, "unit": "kg"}
